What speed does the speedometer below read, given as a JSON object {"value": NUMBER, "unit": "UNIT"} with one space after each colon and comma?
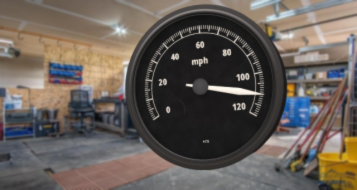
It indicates {"value": 110, "unit": "mph"}
